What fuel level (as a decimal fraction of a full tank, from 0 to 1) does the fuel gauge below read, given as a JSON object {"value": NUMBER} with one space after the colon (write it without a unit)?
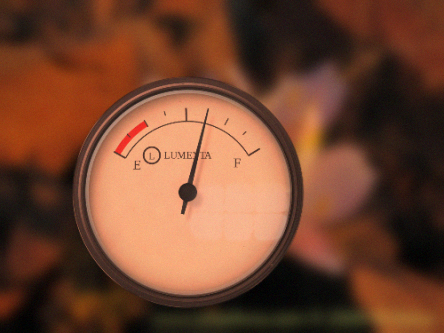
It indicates {"value": 0.625}
